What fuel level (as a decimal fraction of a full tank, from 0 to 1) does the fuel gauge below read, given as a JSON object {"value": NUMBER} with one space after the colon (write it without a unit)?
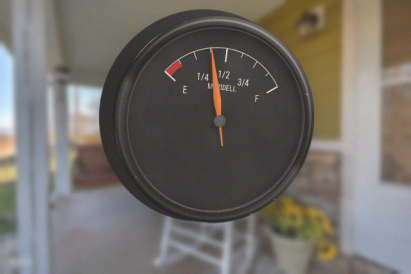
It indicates {"value": 0.375}
